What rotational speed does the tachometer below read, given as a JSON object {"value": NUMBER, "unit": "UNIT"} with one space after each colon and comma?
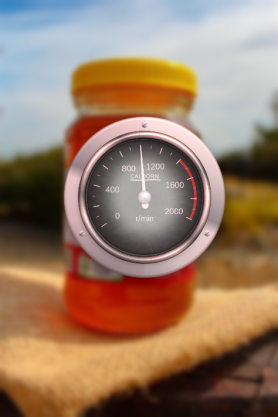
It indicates {"value": 1000, "unit": "rpm"}
